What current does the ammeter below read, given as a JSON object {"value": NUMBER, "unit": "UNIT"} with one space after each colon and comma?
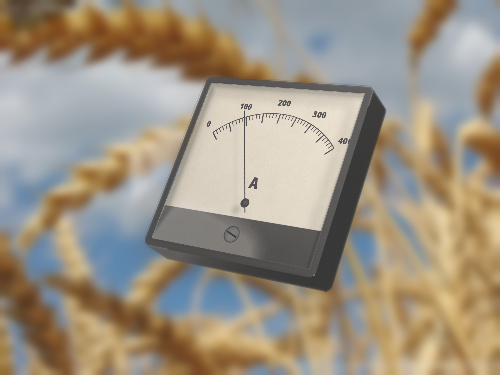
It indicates {"value": 100, "unit": "A"}
